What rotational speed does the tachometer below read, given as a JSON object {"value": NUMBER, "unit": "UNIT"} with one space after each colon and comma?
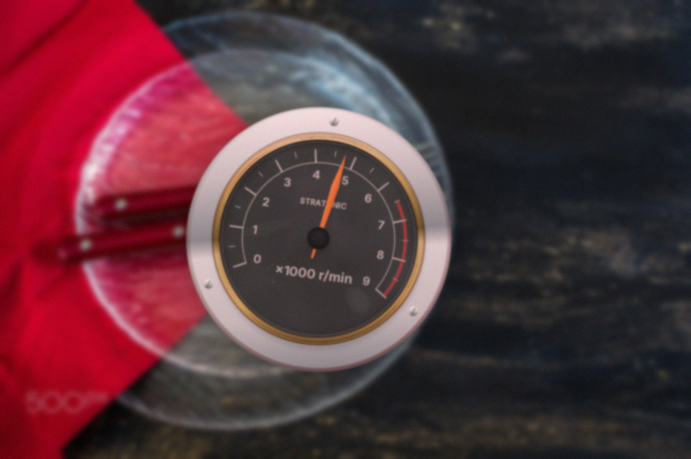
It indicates {"value": 4750, "unit": "rpm"}
